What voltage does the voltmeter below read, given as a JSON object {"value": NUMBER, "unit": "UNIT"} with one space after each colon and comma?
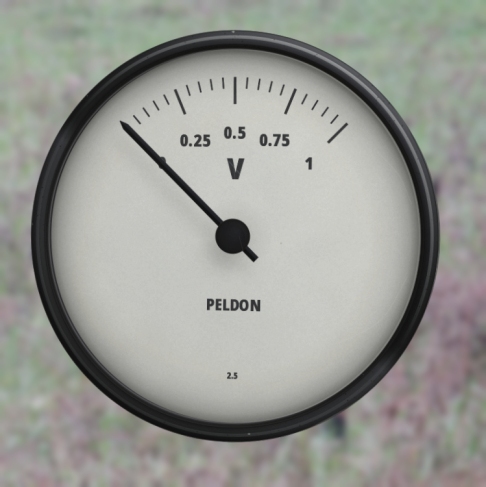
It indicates {"value": 0, "unit": "V"}
